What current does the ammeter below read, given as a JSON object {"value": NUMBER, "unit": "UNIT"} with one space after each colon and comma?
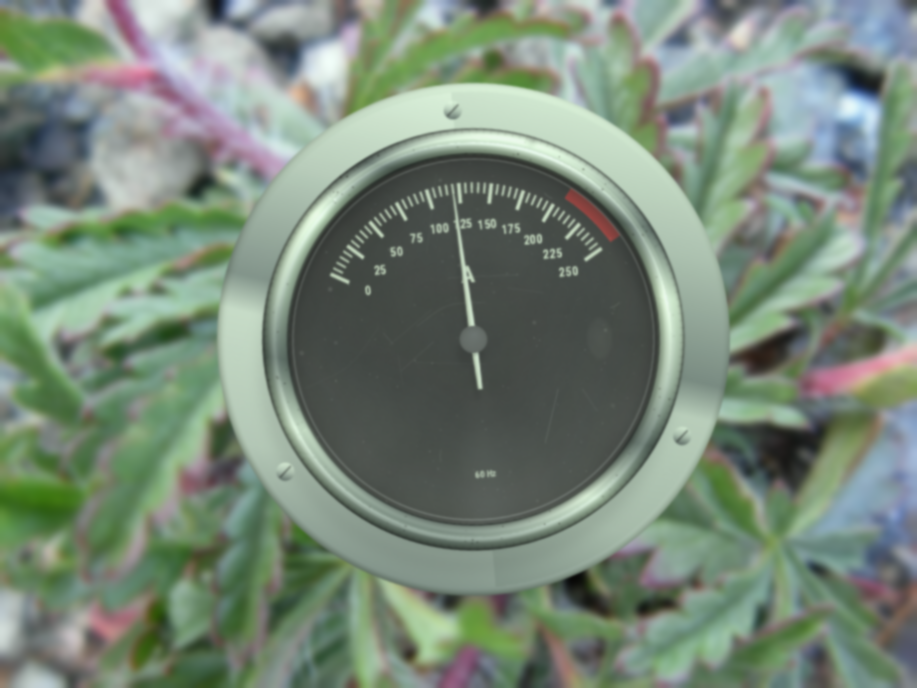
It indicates {"value": 120, "unit": "A"}
